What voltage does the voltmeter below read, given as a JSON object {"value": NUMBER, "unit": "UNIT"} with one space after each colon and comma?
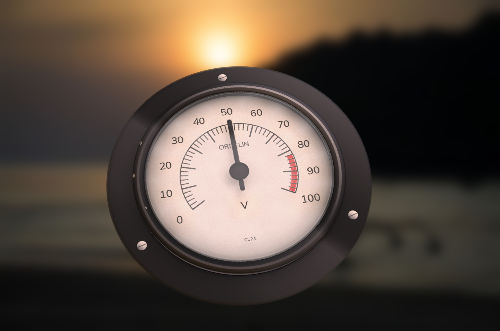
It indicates {"value": 50, "unit": "V"}
